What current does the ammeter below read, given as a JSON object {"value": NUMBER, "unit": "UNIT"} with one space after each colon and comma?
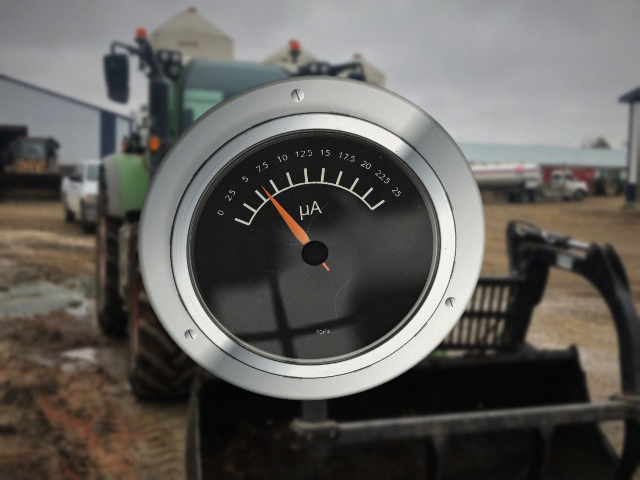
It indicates {"value": 6.25, "unit": "µA"}
